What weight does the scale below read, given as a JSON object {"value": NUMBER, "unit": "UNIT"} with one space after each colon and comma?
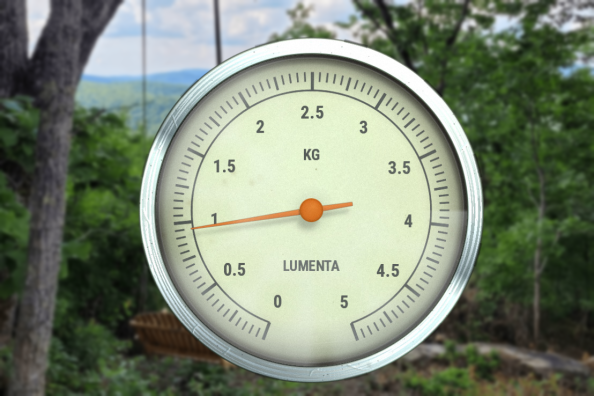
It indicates {"value": 0.95, "unit": "kg"}
